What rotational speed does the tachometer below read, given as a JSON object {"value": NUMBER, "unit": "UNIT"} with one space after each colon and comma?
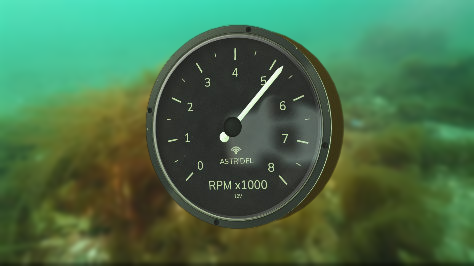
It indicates {"value": 5250, "unit": "rpm"}
